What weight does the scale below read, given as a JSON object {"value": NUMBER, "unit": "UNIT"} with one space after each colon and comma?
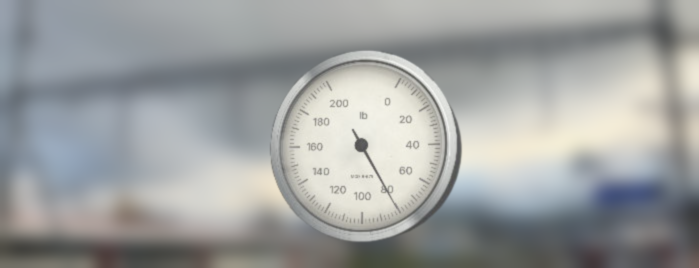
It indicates {"value": 80, "unit": "lb"}
